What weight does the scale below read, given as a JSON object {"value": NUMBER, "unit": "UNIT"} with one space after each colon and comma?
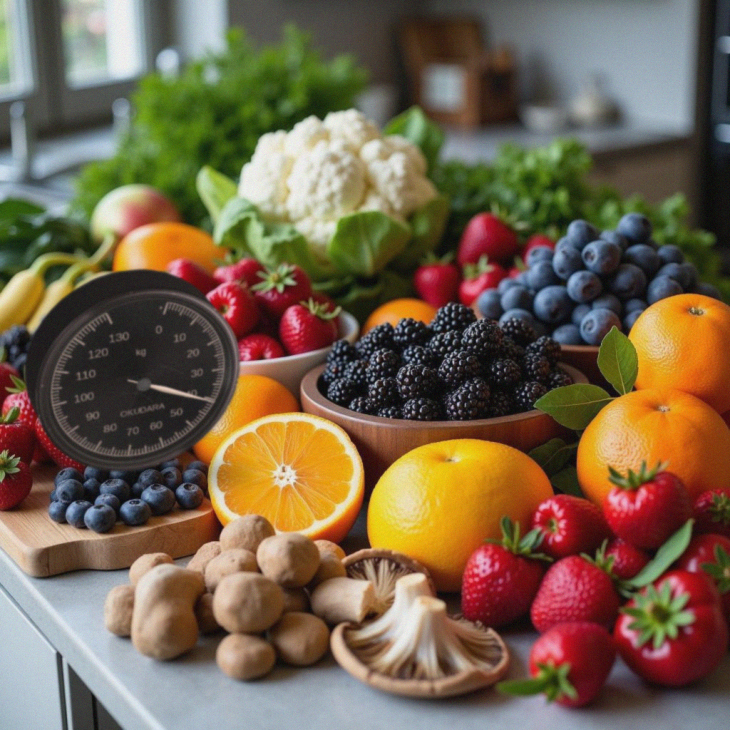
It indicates {"value": 40, "unit": "kg"}
